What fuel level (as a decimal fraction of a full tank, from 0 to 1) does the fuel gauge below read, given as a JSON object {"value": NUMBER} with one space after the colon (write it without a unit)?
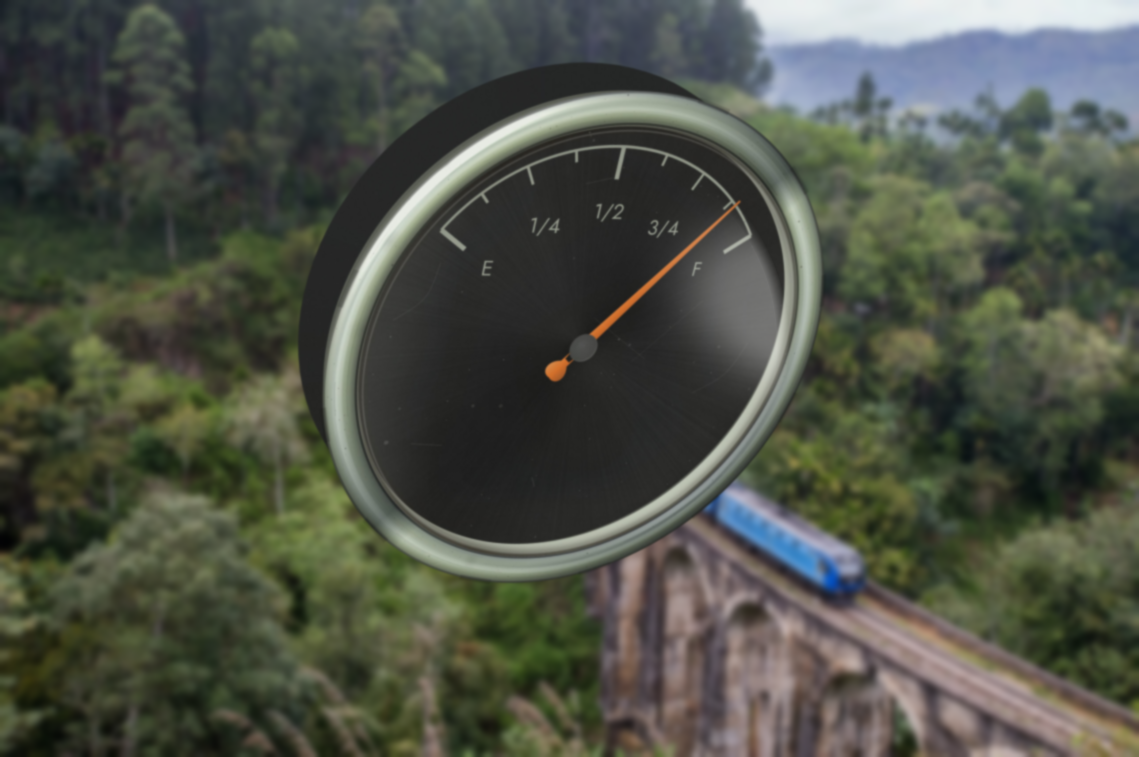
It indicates {"value": 0.875}
